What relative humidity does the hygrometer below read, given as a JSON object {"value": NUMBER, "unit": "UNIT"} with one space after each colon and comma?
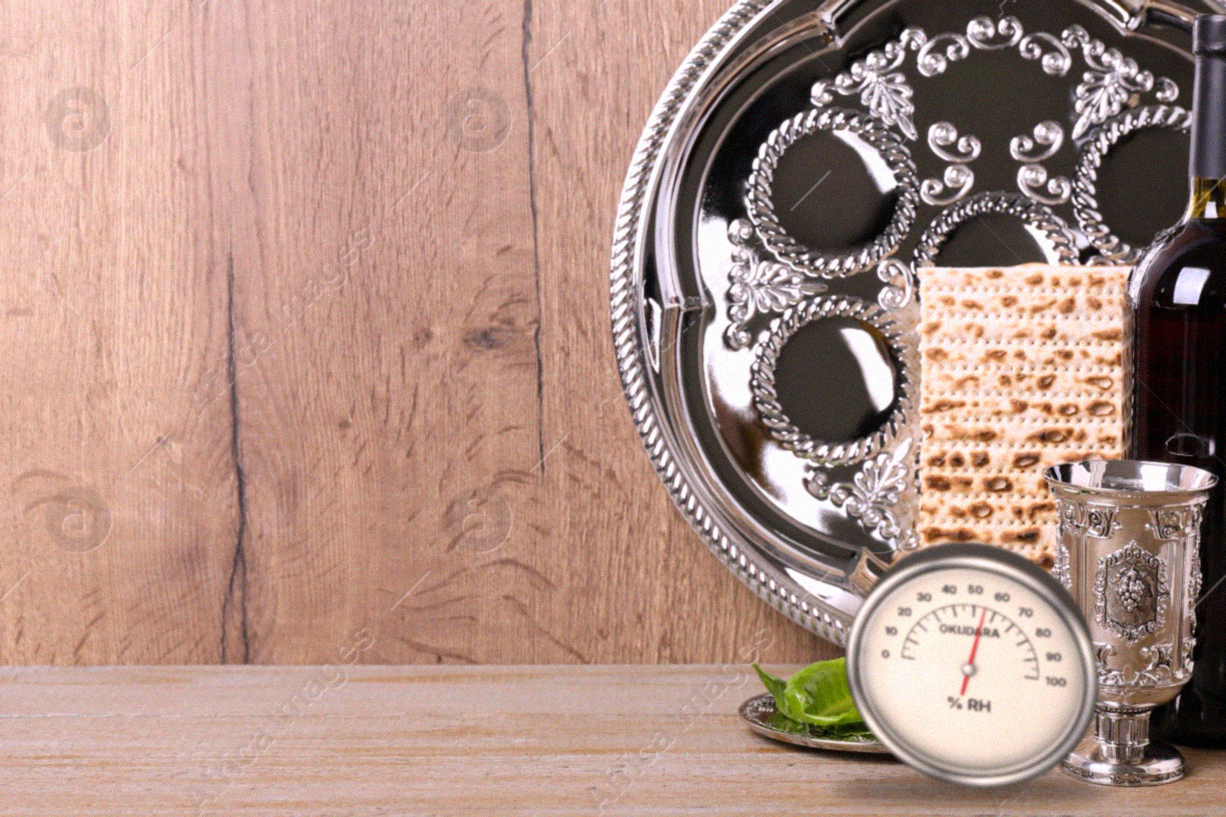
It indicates {"value": 55, "unit": "%"}
